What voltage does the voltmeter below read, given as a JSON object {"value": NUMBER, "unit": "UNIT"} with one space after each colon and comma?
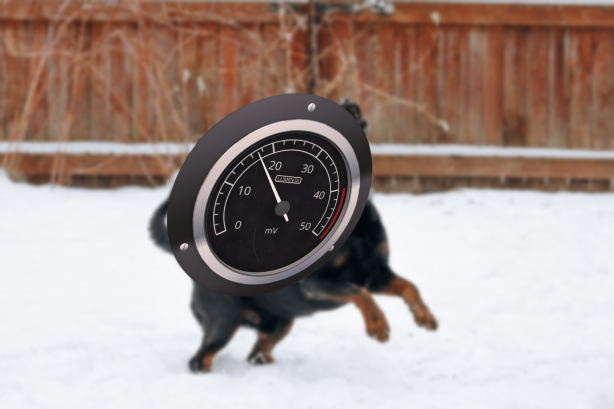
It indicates {"value": 17, "unit": "mV"}
